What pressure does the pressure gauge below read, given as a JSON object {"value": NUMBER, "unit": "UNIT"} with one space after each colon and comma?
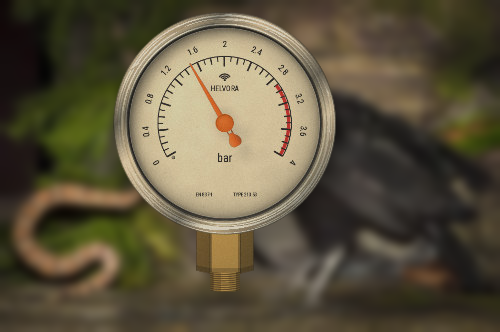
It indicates {"value": 1.5, "unit": "bar"}
